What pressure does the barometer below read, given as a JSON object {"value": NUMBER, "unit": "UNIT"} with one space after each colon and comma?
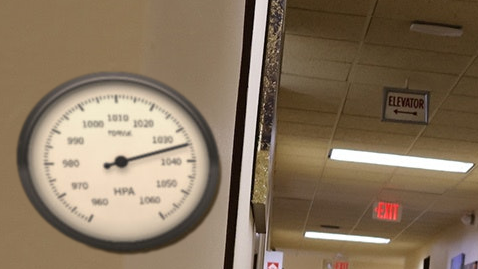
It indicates {"value": 1035, "unit": "hPa"}
